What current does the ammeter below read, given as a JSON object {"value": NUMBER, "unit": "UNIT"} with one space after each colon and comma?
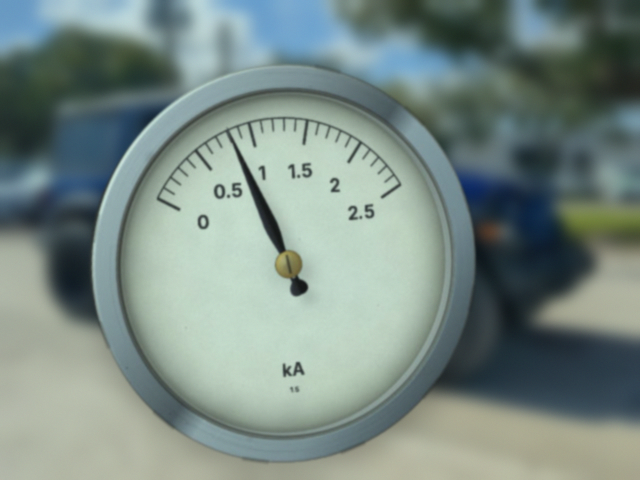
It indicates {"value": 0.8, "unit": "kA"}
